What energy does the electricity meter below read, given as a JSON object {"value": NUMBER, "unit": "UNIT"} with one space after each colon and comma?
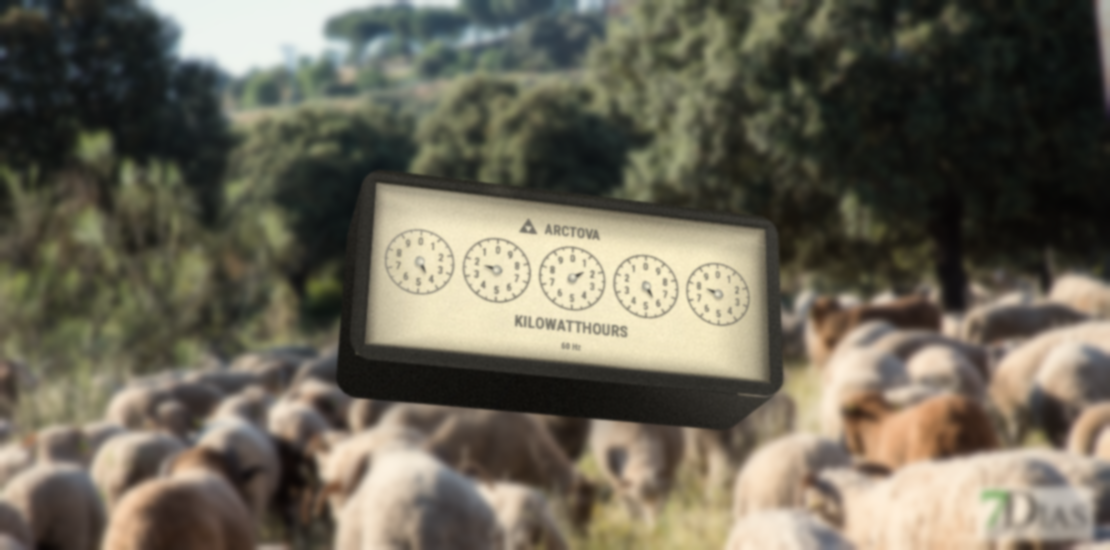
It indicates {"value": 42158, "unit": "kWh"}
